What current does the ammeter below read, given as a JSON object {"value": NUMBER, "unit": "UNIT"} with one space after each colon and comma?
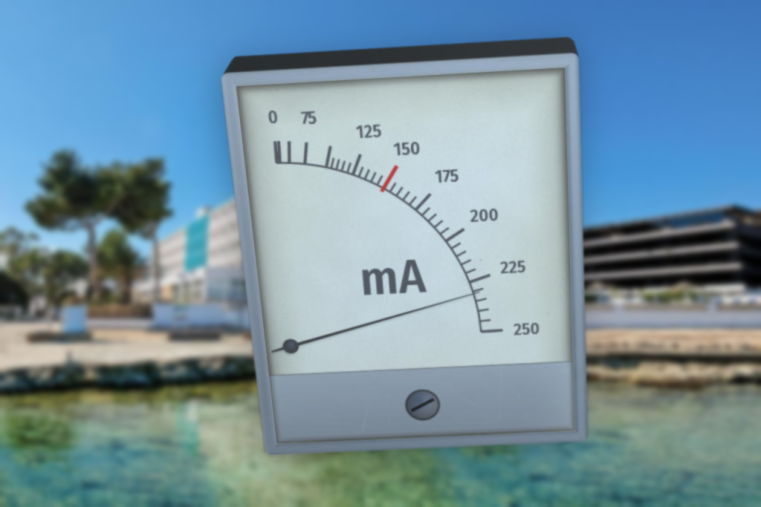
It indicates {"value": 230, "unit": "mA"}
